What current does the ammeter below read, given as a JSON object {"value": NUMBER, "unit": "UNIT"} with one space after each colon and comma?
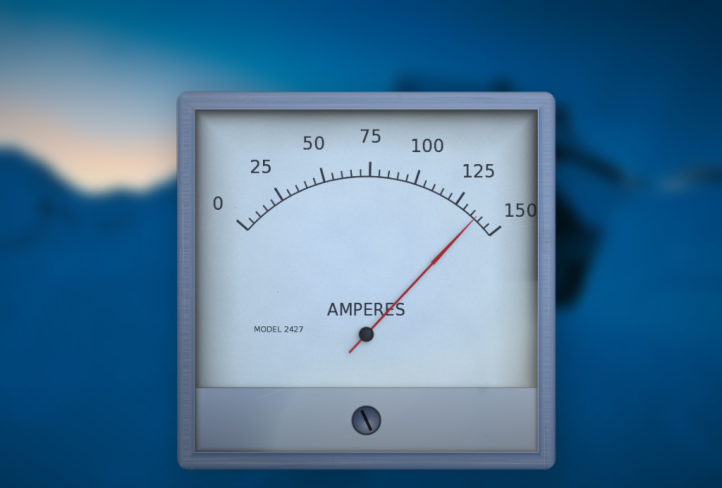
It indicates {"value": 137.5, "unit": "A"}
